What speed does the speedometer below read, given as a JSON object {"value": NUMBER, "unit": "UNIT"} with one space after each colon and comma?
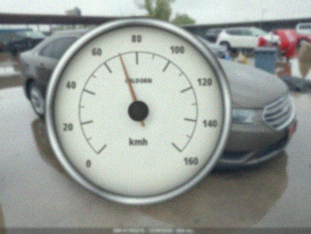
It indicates {"value": 70, "unit": "km/h"}
